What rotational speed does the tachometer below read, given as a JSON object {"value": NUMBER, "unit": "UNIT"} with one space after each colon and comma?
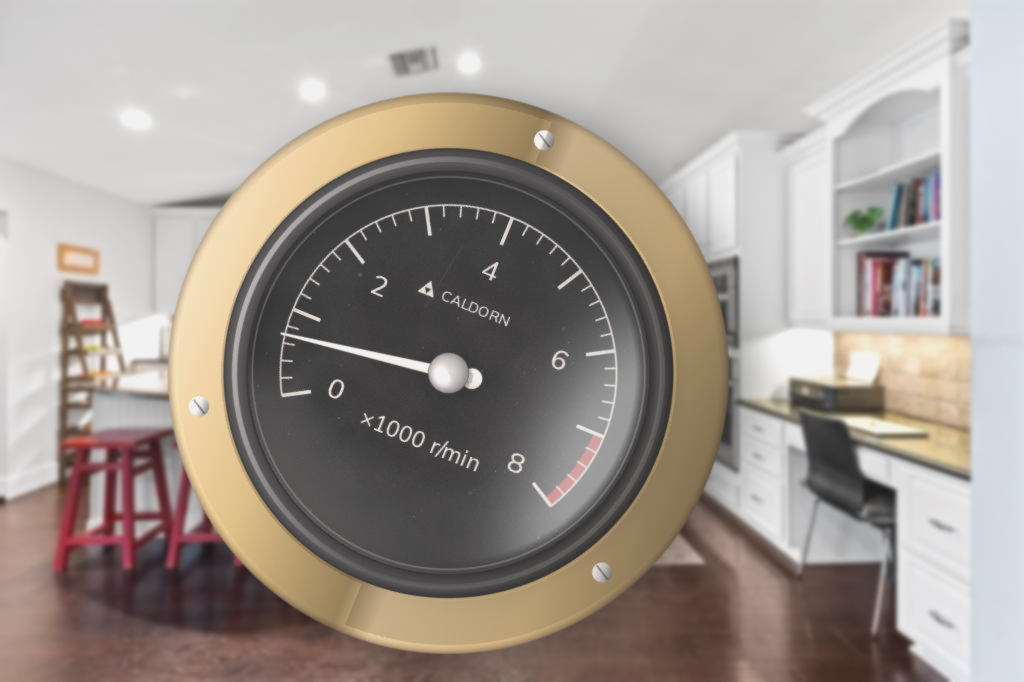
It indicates {"value": 700, "unit": "rpm"}
